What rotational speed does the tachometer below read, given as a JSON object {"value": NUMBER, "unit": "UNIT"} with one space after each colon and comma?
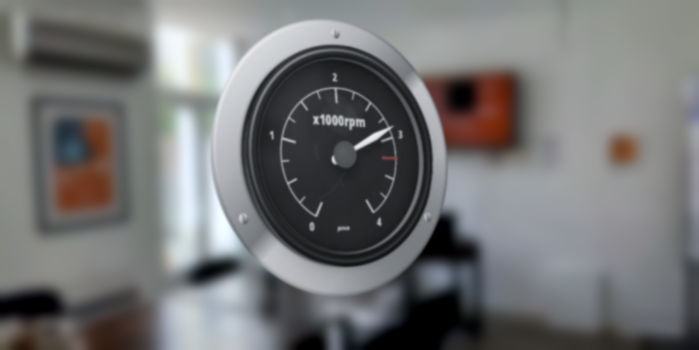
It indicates {"value": 2875, "unit": "rpm"}
